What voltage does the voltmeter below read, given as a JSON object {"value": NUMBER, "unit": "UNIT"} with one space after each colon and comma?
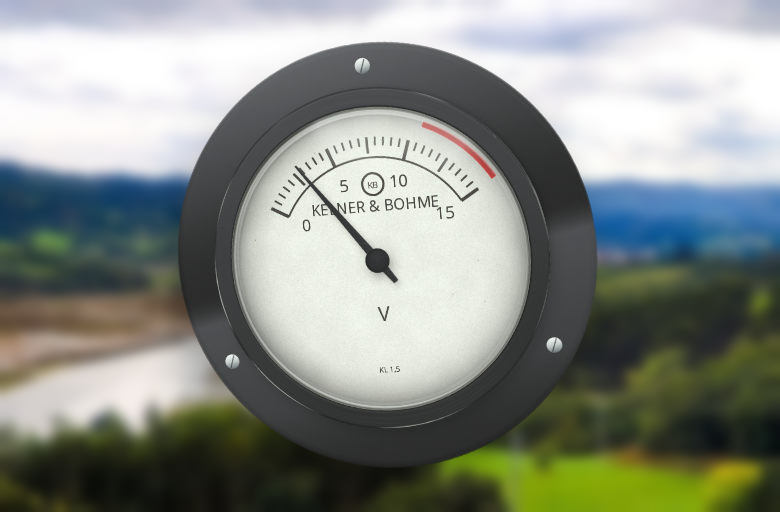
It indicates {"value": 3, "unit": "V"}
